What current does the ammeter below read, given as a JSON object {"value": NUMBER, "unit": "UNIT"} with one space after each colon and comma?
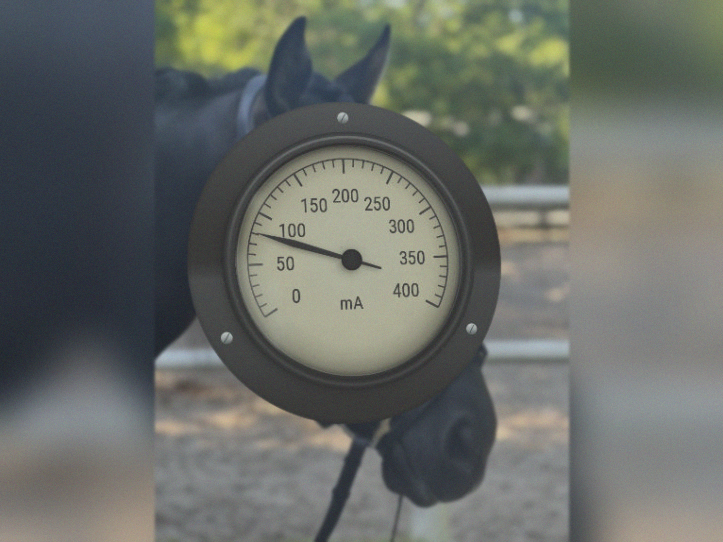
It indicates {"value": 80, "unit": "mA"}
